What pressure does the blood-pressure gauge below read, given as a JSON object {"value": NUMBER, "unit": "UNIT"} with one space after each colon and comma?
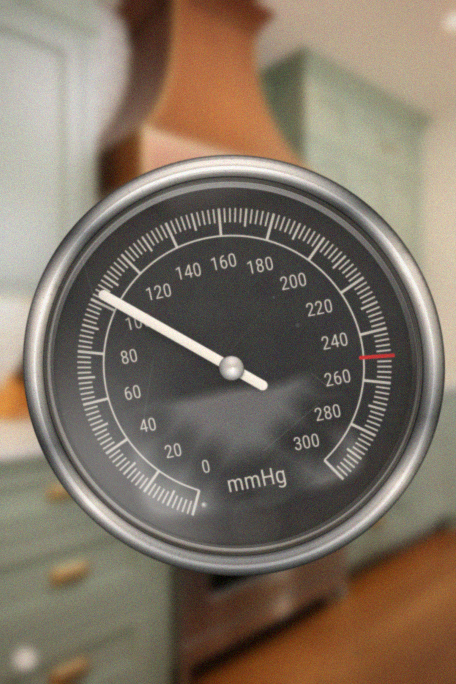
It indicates {"value": 104, "unit": "mmHg"}
